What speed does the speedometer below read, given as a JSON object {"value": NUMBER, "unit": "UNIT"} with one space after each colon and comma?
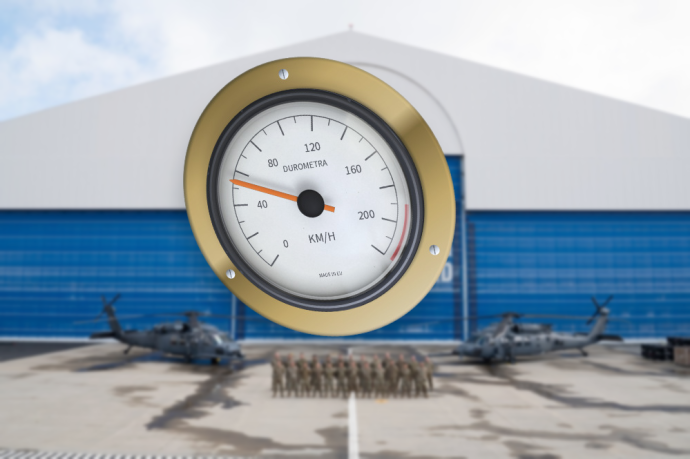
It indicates {"value": 55, "unit": "km/h"}
